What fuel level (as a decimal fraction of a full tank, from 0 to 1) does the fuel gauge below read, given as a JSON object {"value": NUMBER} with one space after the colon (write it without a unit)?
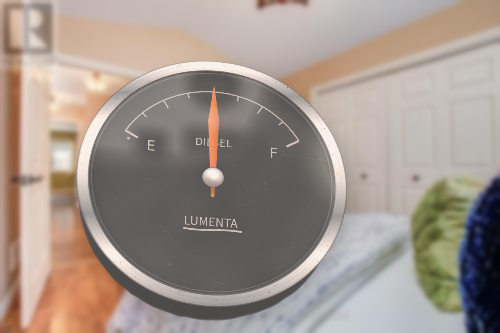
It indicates {"value": 0.5}
